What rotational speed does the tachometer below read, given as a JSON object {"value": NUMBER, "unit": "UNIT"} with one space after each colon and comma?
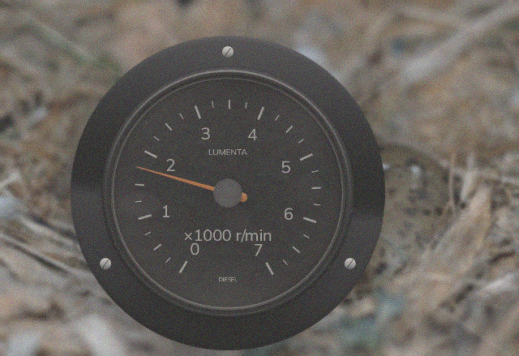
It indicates {"value": 1750, "unit": "rpm"}
